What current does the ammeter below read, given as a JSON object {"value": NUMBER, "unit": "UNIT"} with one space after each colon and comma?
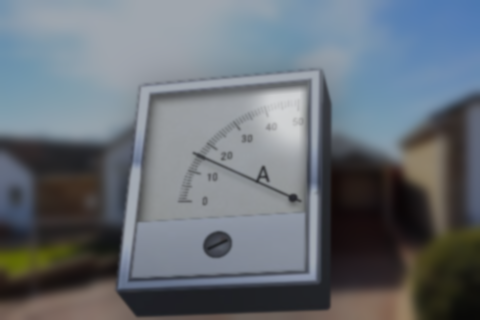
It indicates {"value": 15, "unit": "A"}
